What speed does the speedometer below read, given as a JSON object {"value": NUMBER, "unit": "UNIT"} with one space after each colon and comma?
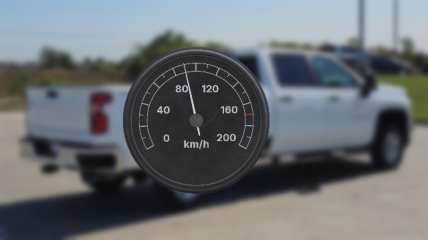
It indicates {"value": 90, "unit": "km/h"}
